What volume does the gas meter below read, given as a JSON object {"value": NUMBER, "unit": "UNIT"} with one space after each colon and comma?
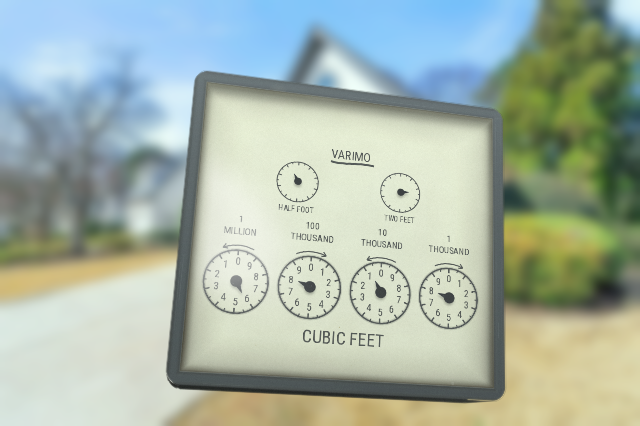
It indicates {"value": 580800, "unit": "ft³"}
